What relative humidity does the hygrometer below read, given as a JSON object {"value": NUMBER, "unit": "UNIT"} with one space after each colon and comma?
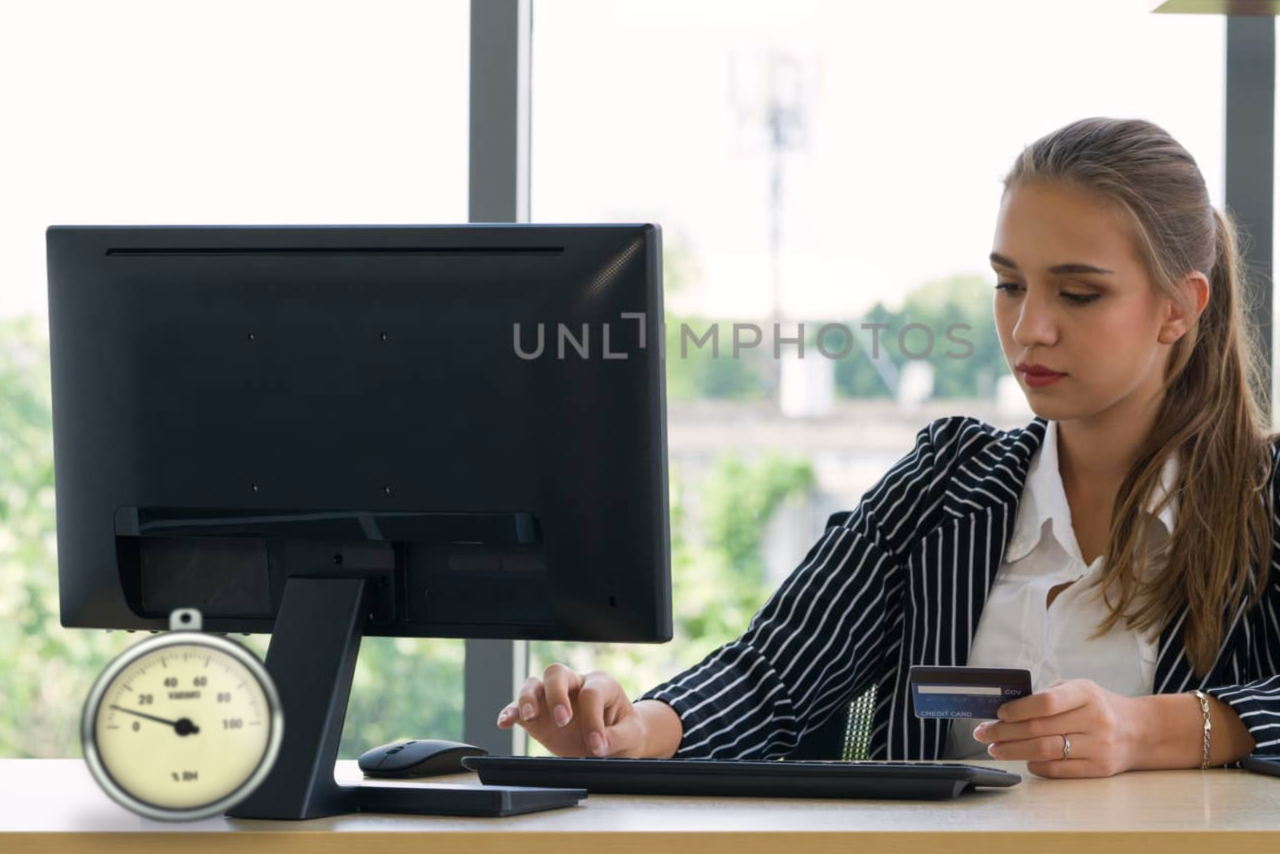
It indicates {"value": 10, "unit": "%"}
